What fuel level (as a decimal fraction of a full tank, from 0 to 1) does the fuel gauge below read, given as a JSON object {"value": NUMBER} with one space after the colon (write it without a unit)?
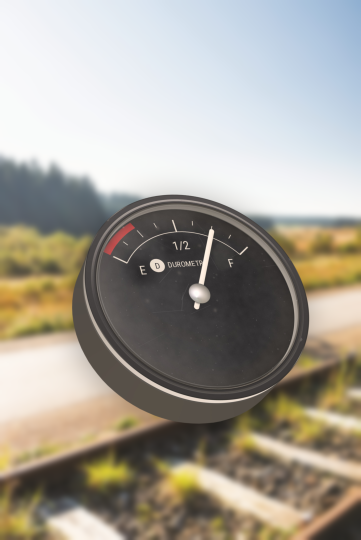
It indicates {"value": 0.75}
